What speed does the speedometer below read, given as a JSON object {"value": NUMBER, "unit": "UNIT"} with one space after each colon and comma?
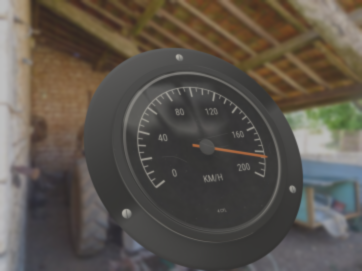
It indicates {"value": 185, "unit": "km/h"}
